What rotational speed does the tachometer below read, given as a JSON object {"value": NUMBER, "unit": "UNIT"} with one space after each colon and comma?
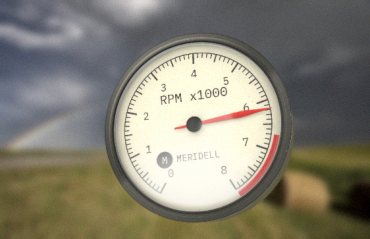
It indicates {"value": 6200, "unit": "rpm"}
